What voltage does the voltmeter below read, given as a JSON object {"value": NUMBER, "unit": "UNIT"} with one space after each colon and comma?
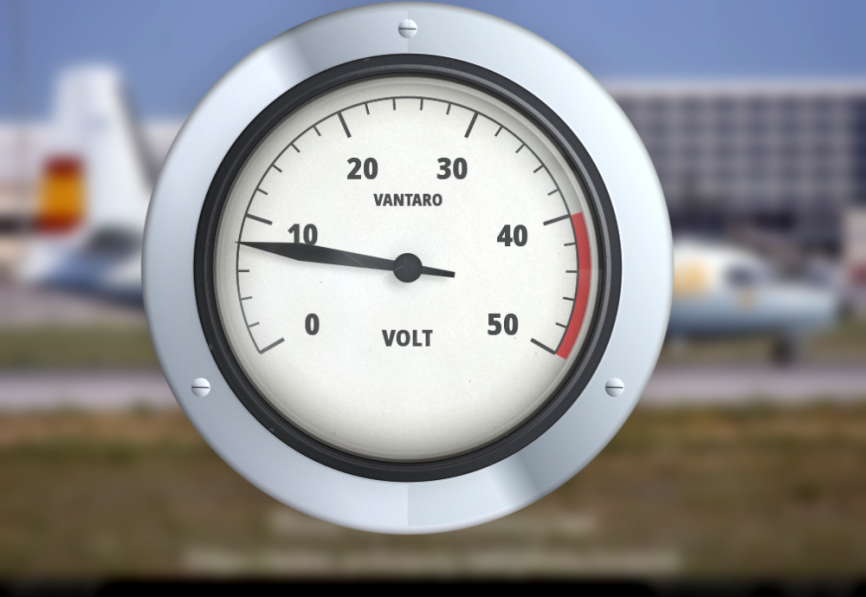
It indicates {"value": 8, "unit": "V"}
